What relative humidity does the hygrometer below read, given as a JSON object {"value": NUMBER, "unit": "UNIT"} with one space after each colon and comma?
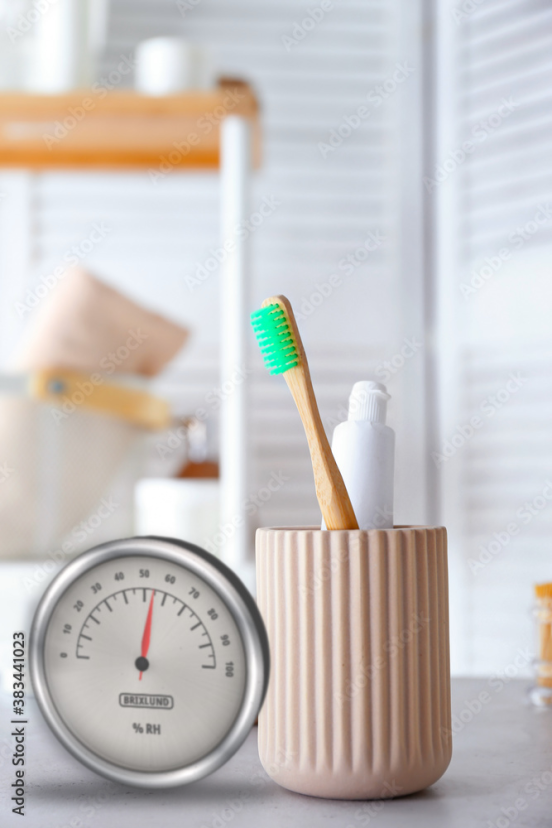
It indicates {"value": 55, "unit": "%"}
